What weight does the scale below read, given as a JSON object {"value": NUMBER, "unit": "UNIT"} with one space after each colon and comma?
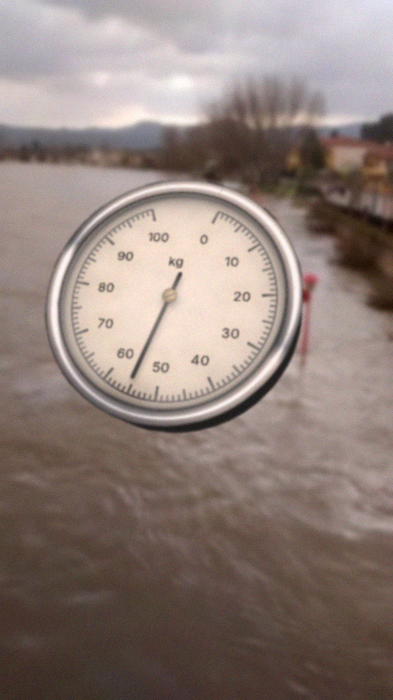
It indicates {"value": 55, "unit": "kg"}
